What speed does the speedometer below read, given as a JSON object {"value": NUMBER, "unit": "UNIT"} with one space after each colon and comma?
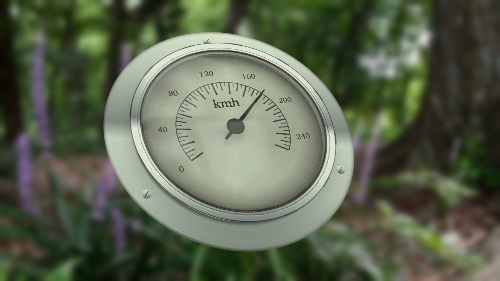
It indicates {"value": 180, "unit": "km/h"}
